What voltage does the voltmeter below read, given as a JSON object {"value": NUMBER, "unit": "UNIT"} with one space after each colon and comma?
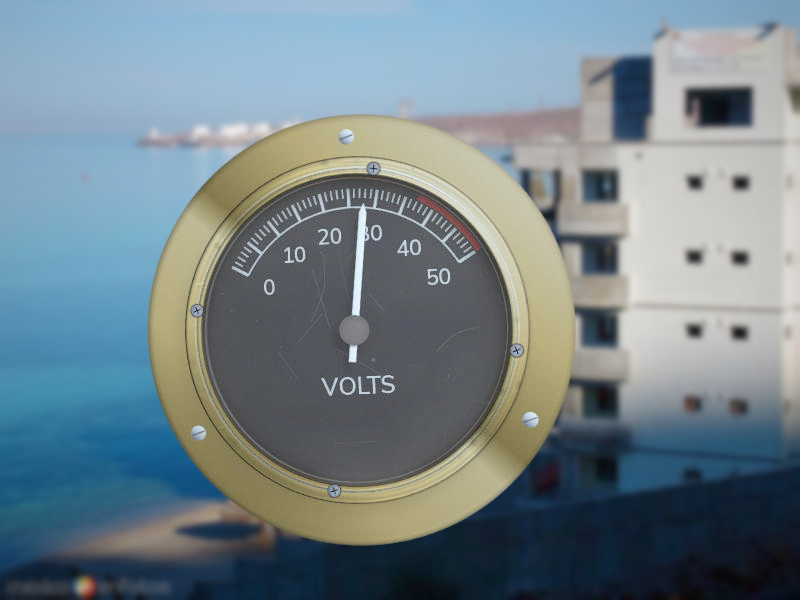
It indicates {"value": 28, "unit": "V"}
